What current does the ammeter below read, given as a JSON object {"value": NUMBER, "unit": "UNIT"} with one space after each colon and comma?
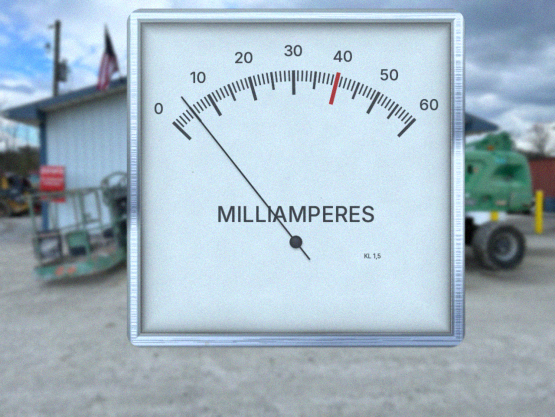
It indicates {"value": 5, "unit": "mA"}
